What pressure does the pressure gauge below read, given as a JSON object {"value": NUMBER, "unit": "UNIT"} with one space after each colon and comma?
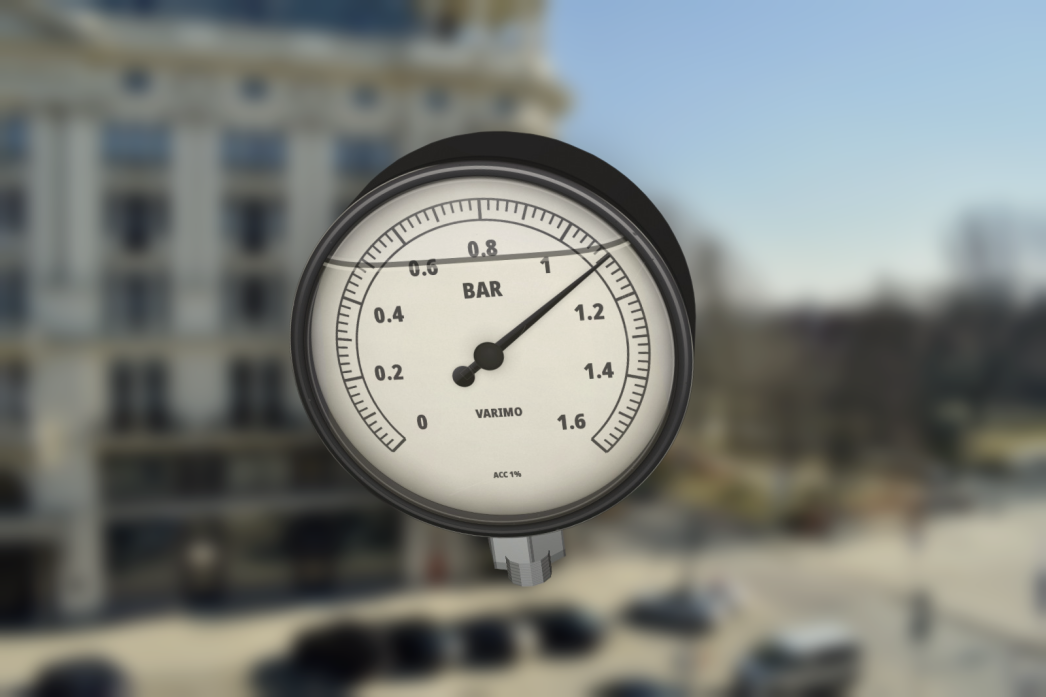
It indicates {"value": 1.1, "unit": "bar"}
